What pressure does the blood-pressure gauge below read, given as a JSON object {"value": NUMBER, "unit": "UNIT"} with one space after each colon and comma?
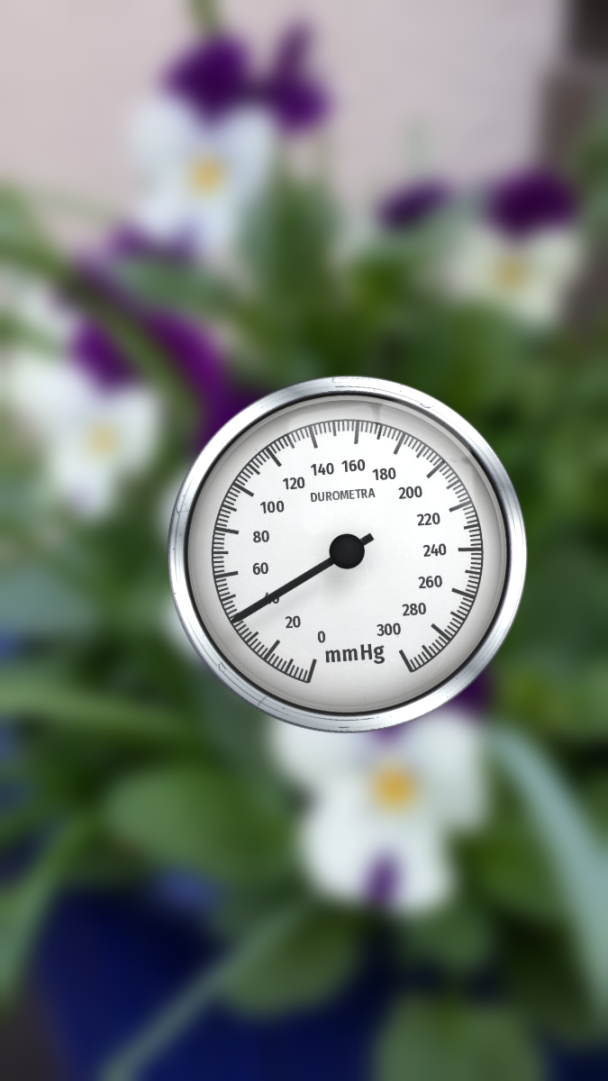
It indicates {"value": 40, "unit": "mmHg"}
